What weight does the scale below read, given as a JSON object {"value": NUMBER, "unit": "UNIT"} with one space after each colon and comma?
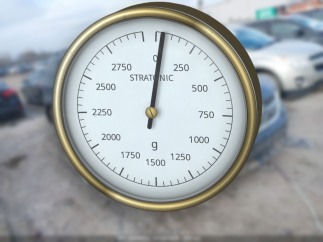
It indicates {"value": 50, "unit": "g"}
